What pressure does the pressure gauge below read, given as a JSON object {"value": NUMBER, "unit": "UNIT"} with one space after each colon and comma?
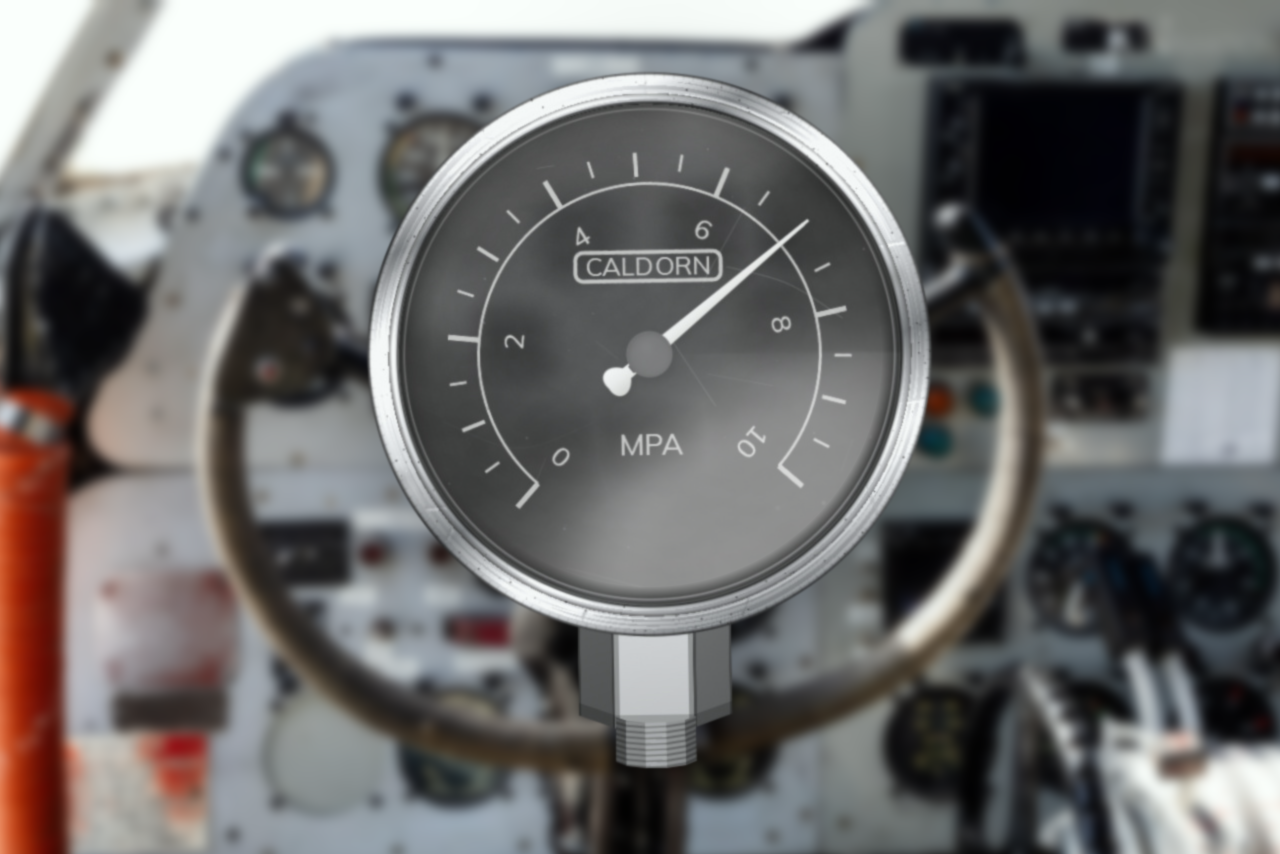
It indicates {"value": 7, "unit": "MPa"}
